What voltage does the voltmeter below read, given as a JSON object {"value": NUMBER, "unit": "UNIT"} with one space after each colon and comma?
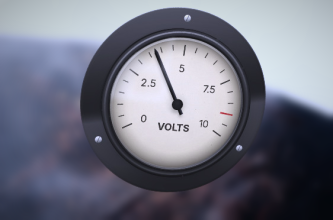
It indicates {"value": 3.75, "unit": "V"}
